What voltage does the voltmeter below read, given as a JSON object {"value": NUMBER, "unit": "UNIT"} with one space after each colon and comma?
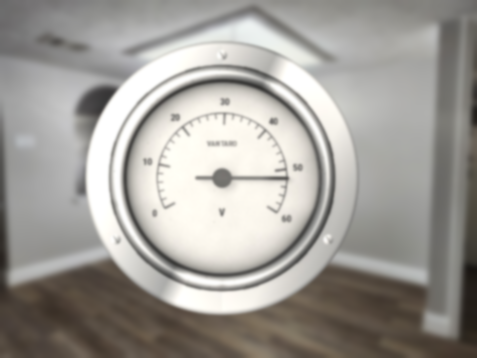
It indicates {"value": 52, "unit": "V"}
